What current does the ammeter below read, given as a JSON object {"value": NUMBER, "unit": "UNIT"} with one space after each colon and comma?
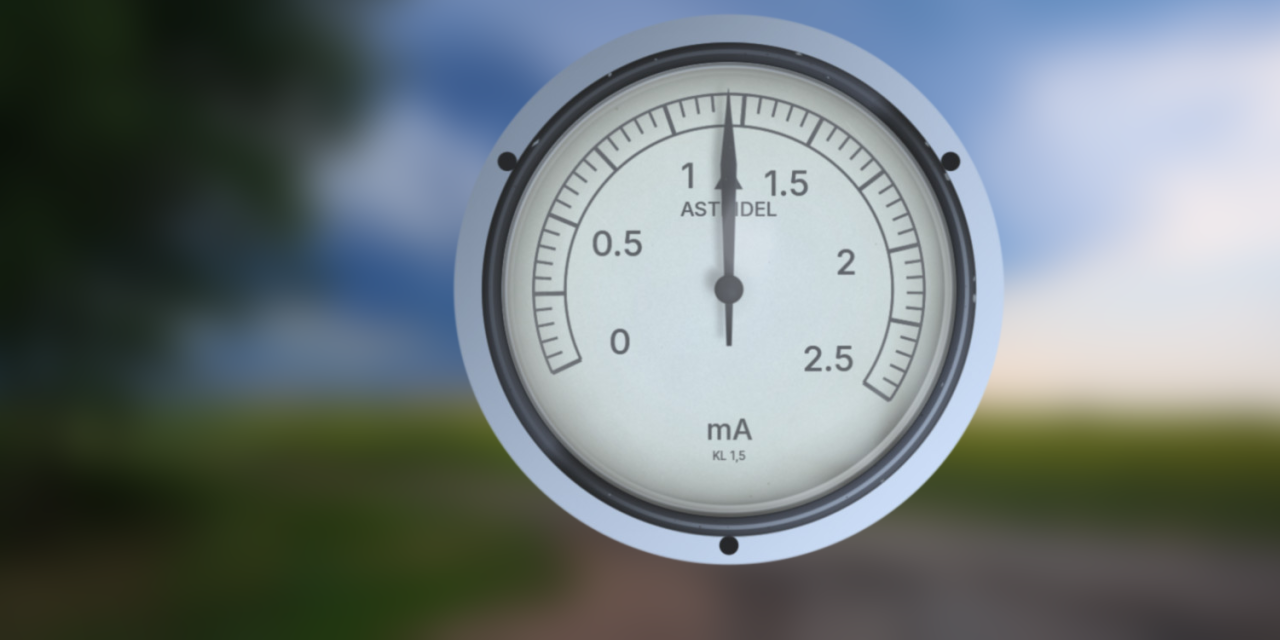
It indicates {"value": 1.2, "unit": "mA"}
